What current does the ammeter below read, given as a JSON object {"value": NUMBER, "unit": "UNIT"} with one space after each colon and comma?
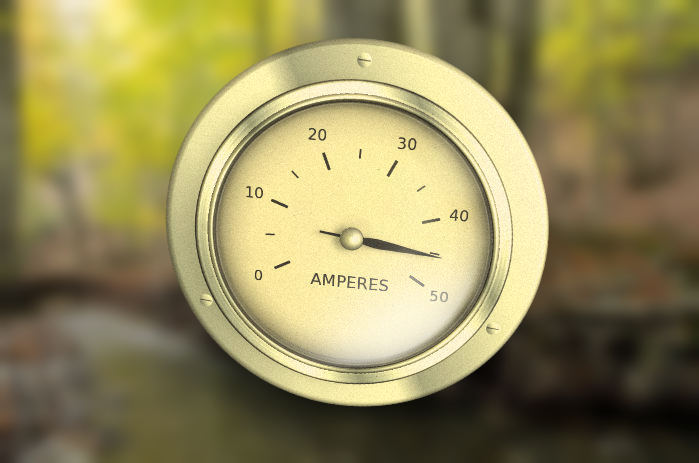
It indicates {"value": 45, "unit": "A"}
